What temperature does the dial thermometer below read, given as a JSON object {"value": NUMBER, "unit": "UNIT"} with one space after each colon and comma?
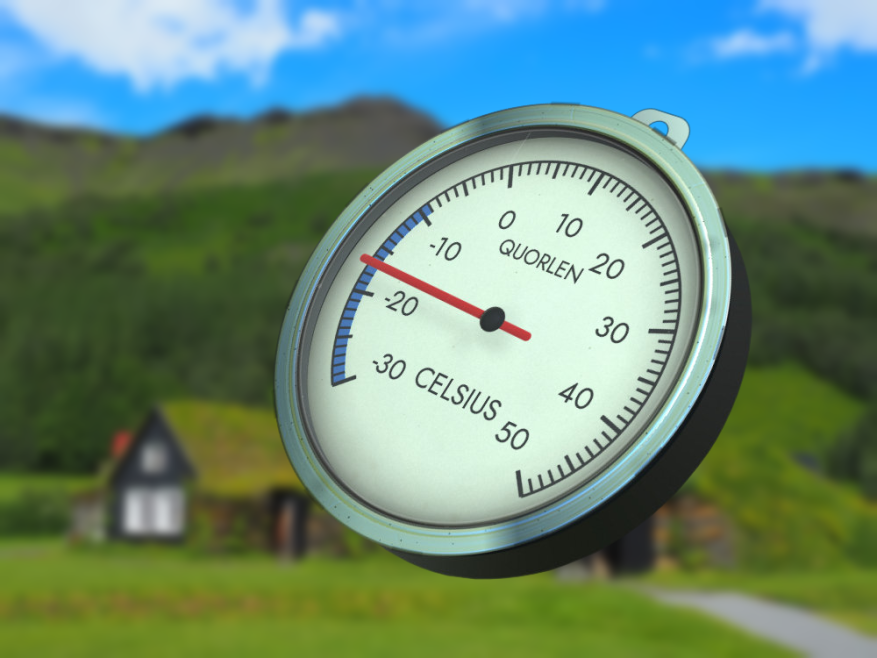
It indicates {"value": -17, "unit": "°C"}
